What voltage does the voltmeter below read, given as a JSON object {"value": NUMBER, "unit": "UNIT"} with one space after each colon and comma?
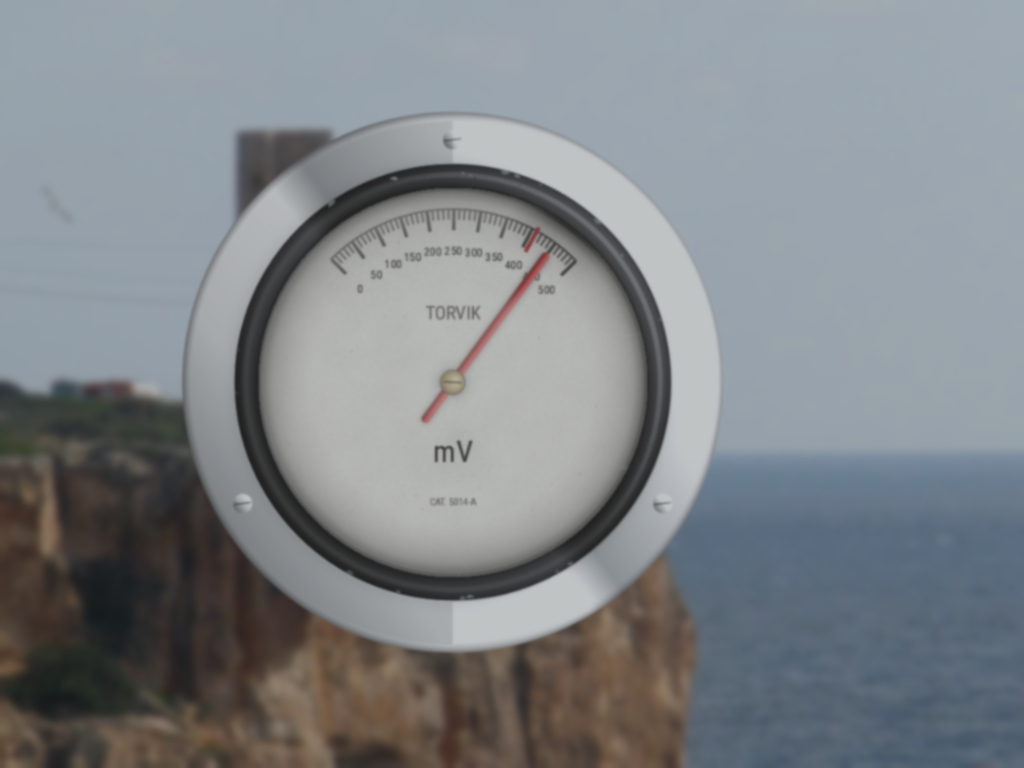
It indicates {"value": 450, "unit": "mV"}
